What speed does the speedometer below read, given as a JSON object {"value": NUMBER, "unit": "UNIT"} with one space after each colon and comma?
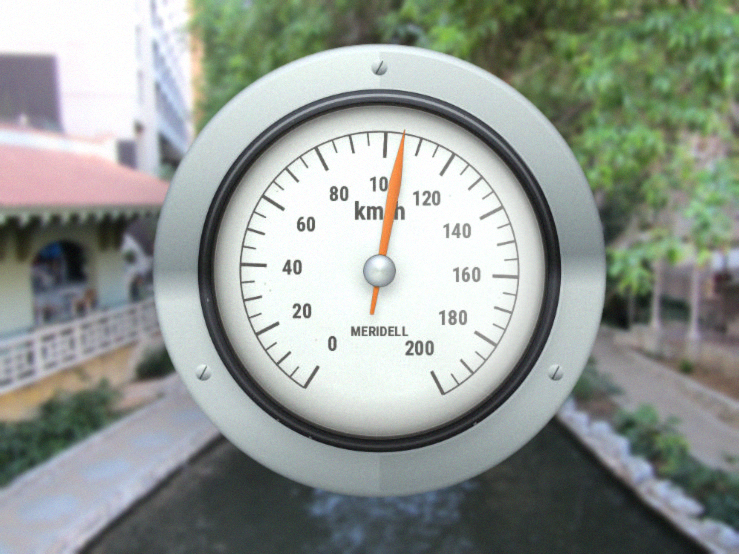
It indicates {"value": 105, "unit": "km/h"}
